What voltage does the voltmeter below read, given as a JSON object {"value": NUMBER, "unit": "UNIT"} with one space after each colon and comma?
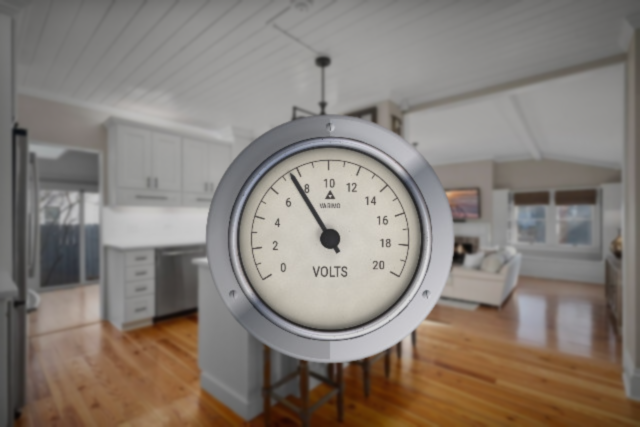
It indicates {"value": 7.5, "unit": "V"}
